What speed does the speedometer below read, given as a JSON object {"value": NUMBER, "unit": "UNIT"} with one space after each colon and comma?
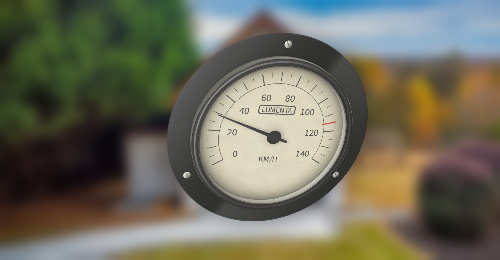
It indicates {"value": 30, "unit": "km/h"}
